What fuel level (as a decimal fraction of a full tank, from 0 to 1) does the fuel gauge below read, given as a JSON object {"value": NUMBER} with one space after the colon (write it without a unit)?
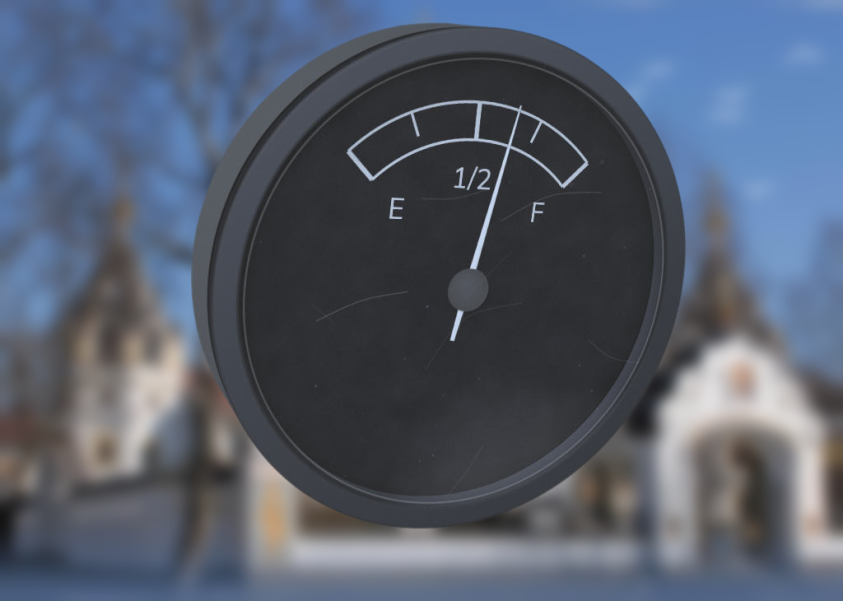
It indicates {"value": 0.625}
